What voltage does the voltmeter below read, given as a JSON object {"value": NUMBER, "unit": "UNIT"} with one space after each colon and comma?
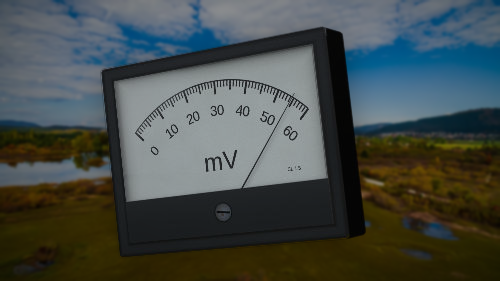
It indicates {"value": 55, "unit": "mV"}
